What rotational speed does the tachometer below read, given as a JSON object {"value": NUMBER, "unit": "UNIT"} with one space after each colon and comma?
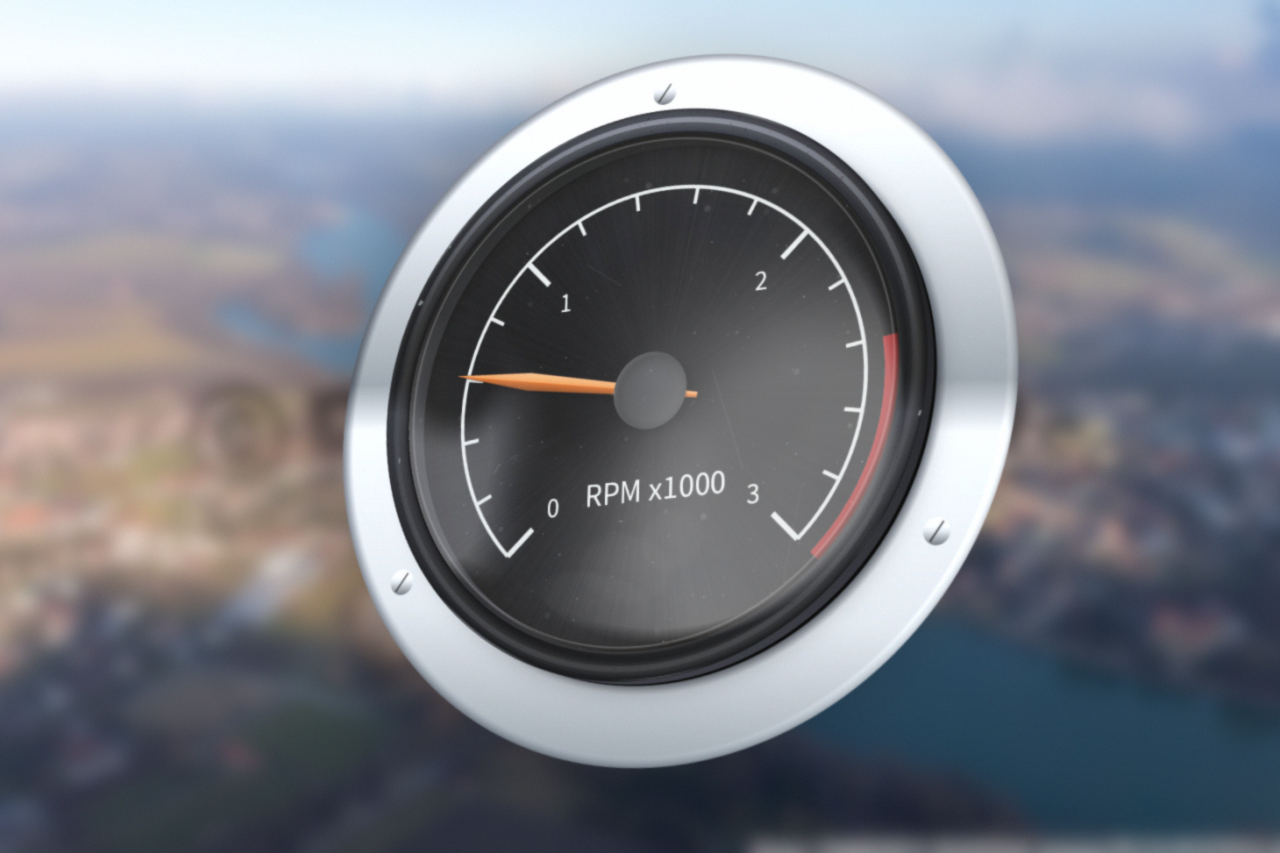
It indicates {"value": 600, "unit": "rpm"}
